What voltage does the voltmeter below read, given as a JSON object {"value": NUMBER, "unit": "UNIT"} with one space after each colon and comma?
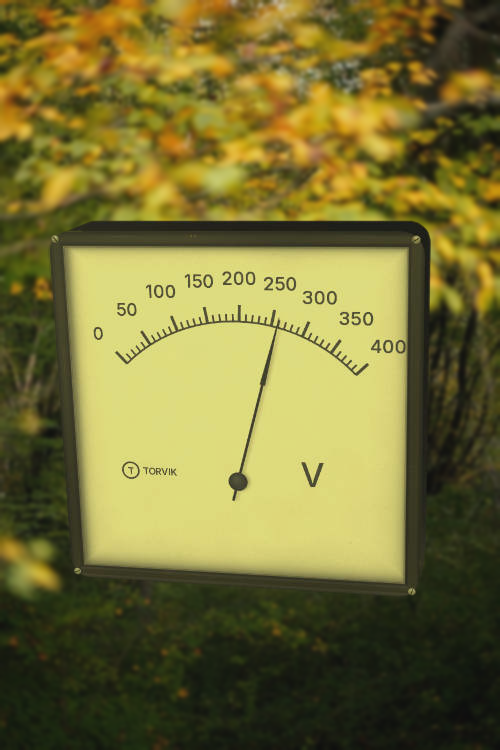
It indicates {"value": 260, "unit": "V"}
